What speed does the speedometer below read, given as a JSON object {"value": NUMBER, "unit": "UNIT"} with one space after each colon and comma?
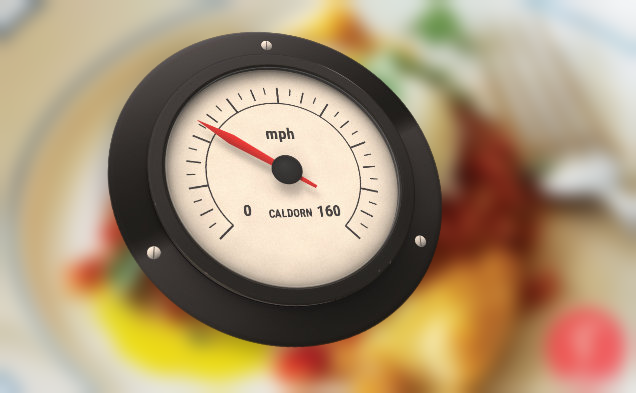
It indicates {"value": 45, "unit": "mph"}
